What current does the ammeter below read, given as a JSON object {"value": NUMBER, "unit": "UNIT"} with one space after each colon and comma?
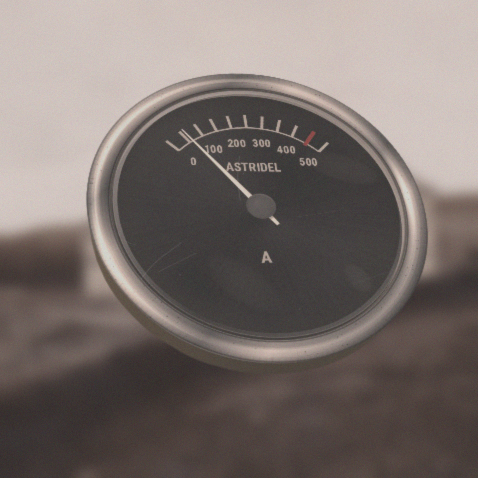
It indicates {"value": 50, "unit": "A"}
